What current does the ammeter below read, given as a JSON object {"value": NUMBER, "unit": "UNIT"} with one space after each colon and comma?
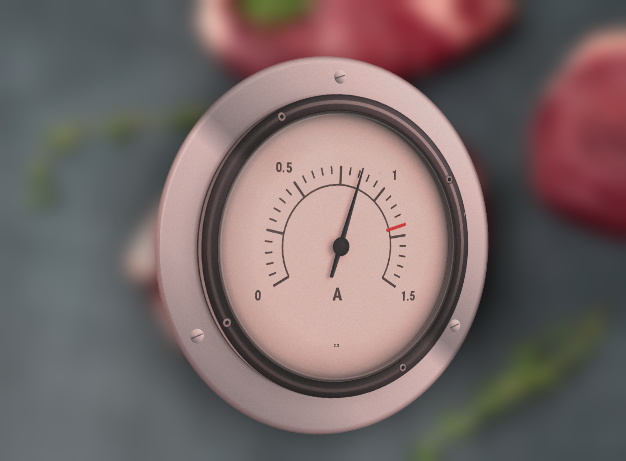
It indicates {"value": 0.85, "unit": "A"}
